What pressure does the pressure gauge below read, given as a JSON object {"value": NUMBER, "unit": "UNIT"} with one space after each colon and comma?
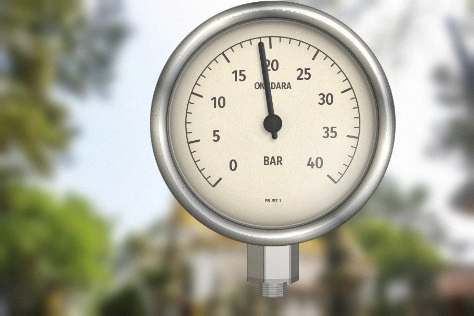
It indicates {"value": 19, "unit": "bar"}
